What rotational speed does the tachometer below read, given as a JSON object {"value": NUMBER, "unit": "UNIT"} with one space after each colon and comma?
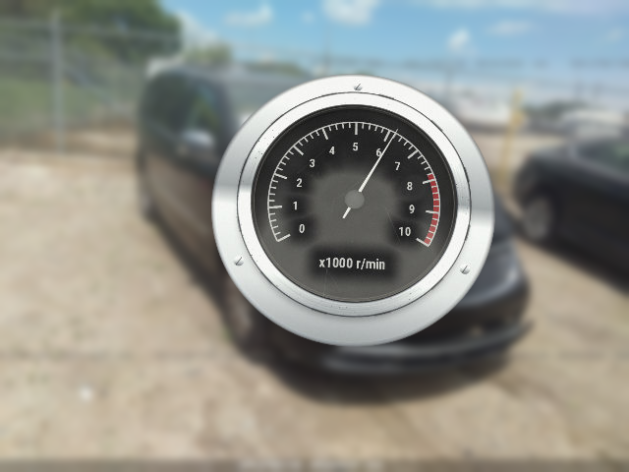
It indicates {"value": 6200, "unit": "rpm"}
